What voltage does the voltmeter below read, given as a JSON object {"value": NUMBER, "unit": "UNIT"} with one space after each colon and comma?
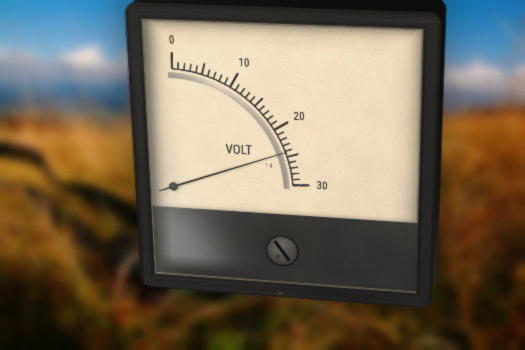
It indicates {"value": 24, "unit": "V"}
